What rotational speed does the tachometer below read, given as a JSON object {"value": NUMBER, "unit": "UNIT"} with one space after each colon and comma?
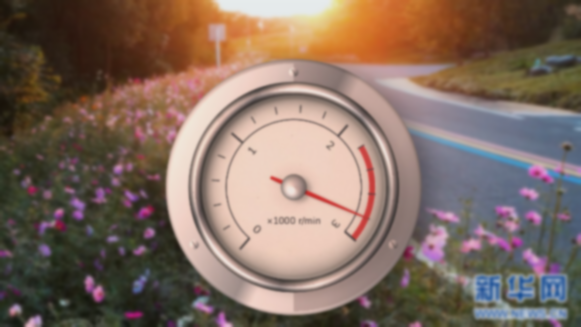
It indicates {"value": 2800, "unit": "rpm"}
